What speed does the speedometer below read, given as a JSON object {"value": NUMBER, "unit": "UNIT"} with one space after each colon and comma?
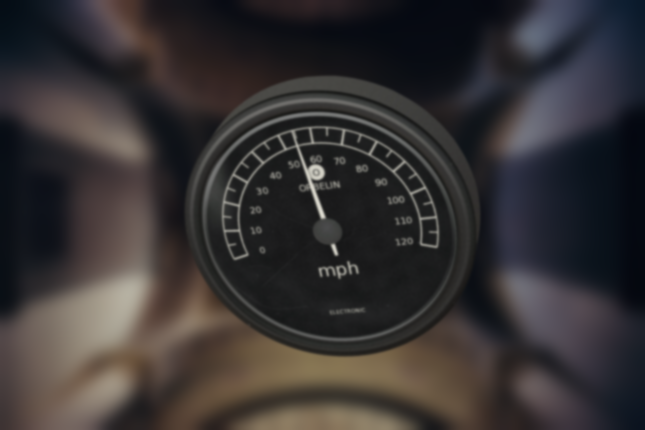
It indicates {"value": 55, "unit": "mph"}
